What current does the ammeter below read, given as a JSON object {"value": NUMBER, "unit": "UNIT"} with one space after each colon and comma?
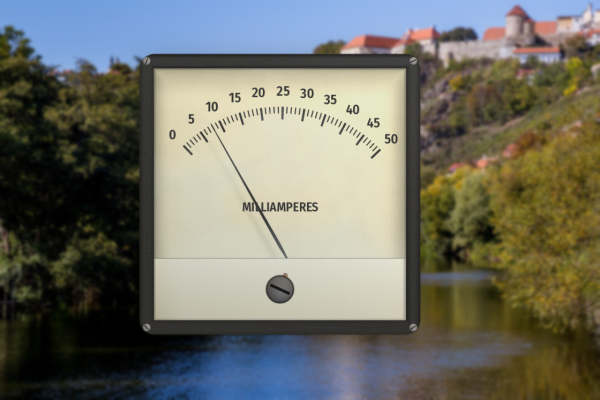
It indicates {"value": 8, "unit": "mA"}
